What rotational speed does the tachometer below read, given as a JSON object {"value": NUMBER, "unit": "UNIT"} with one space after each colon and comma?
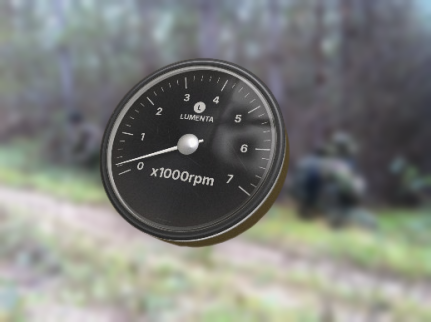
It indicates {"value": 200, "unit": "rpm"}
